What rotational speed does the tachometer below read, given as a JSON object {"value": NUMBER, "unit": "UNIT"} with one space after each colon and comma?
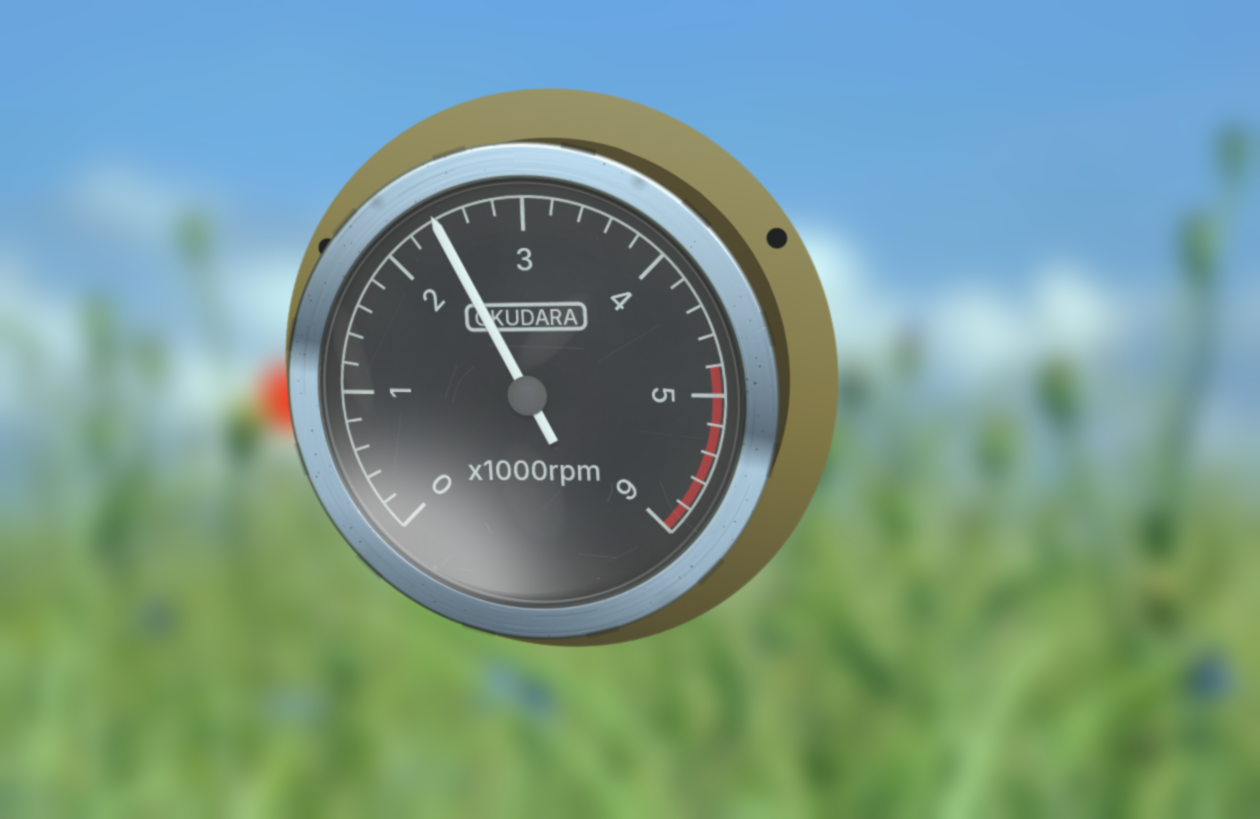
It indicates {"value": 2400, "unit": "rpm"}
